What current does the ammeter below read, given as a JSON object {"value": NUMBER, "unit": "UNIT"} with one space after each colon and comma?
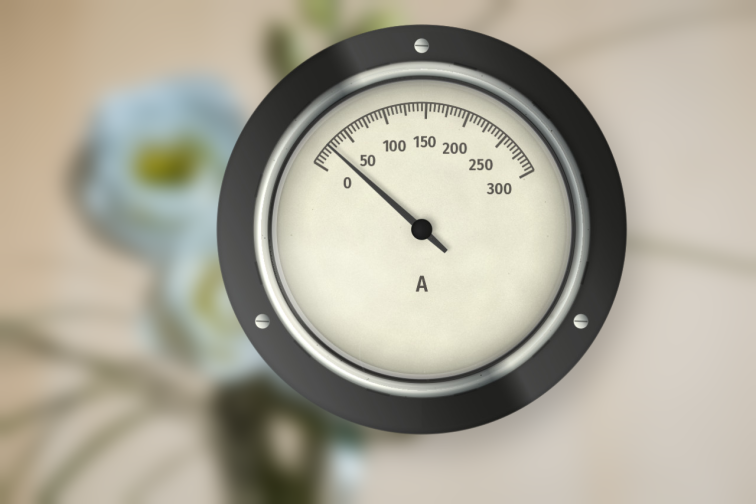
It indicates {"value": 25, "unit": "A"}
